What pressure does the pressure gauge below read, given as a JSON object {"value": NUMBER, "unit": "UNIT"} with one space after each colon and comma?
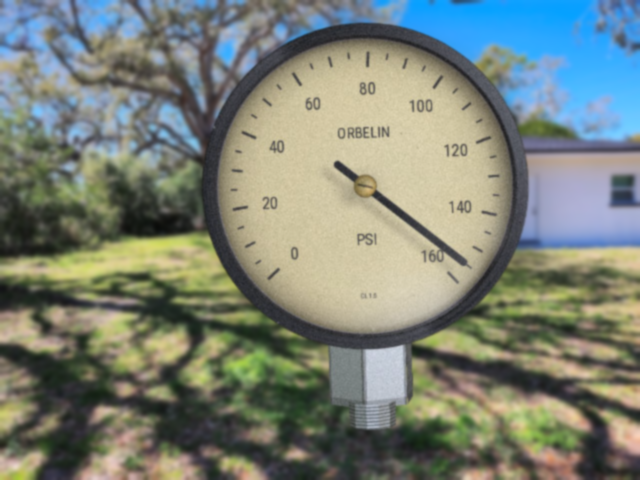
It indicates {"value": 155, "unit": "psi"}
